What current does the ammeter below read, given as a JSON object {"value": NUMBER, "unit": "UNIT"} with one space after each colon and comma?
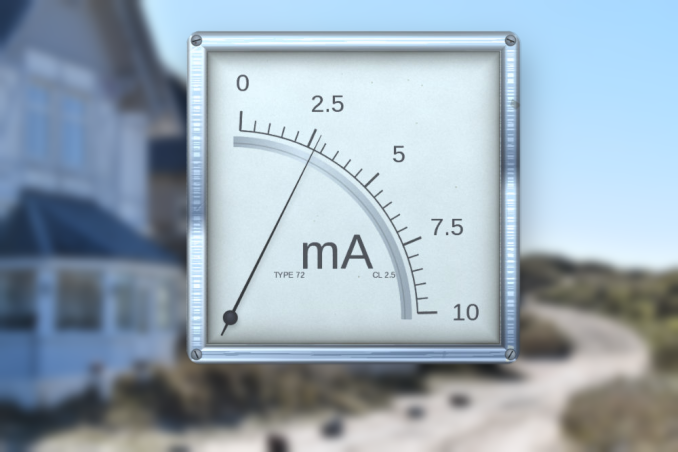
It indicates {"value": 2.75, "unit": "mA"}
